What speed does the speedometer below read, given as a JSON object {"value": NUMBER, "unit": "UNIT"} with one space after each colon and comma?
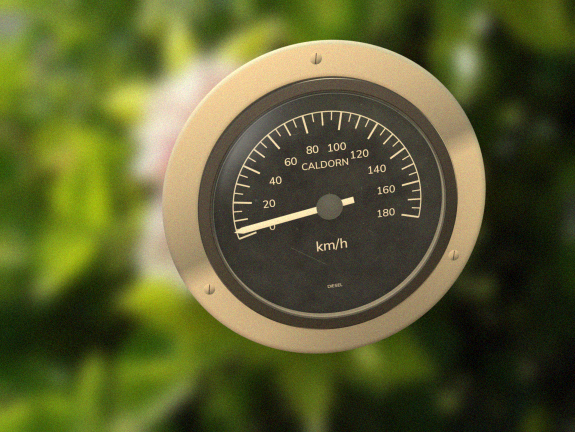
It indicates {"value": 5, "unit": "km/h"}
